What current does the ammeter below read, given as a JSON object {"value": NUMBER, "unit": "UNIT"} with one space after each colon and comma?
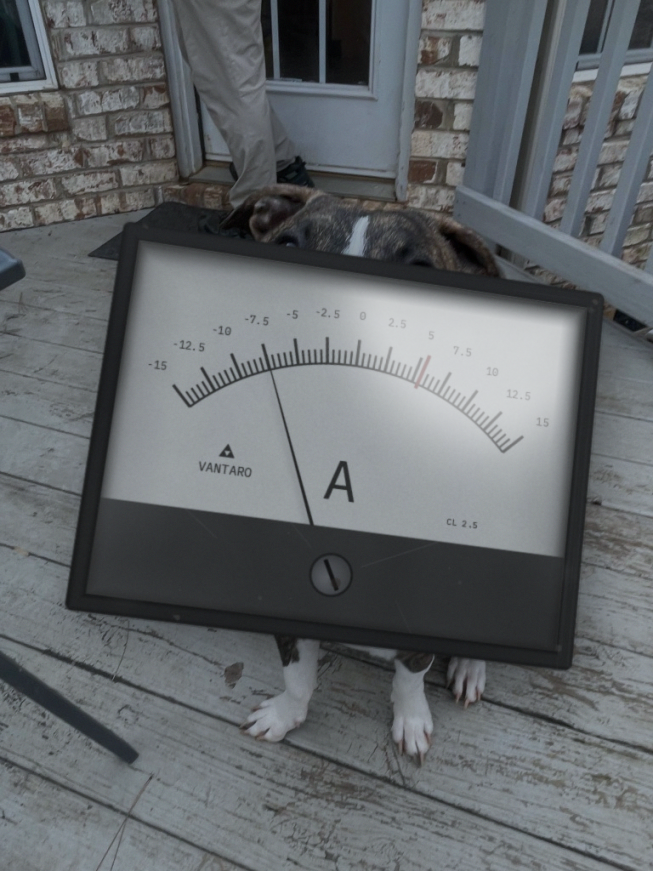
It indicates {"value": -7.5, "unit": "A"}
